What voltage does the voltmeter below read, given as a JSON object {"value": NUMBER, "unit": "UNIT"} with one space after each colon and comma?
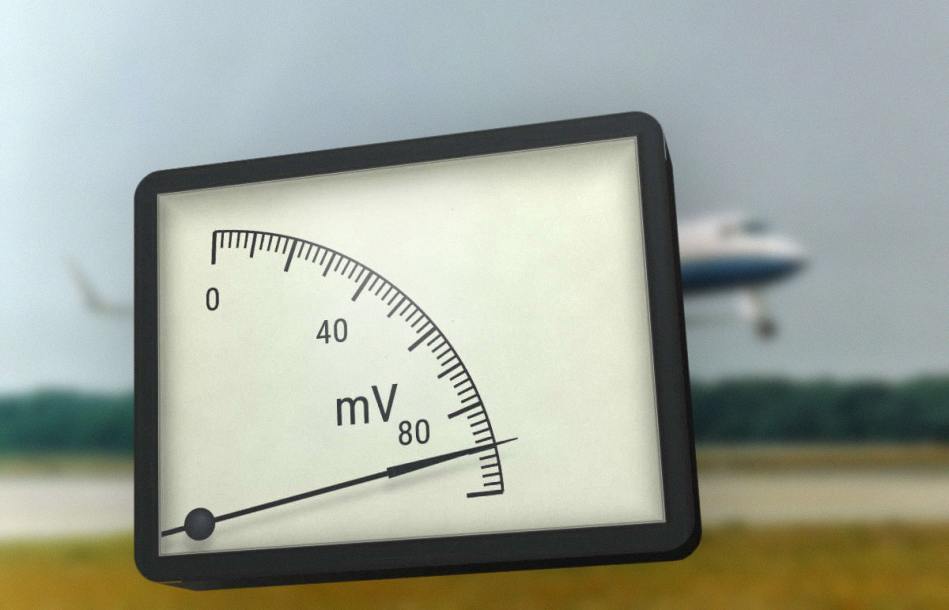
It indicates {"value": 90, "unit": "mV"}
